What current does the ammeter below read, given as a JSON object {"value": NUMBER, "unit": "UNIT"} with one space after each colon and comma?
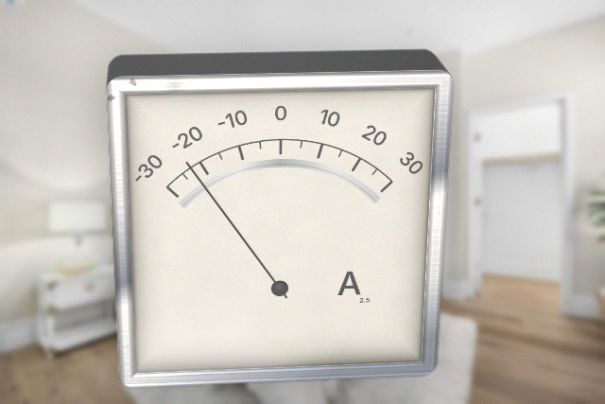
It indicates {"value": -22.5, "unit": "A"}
